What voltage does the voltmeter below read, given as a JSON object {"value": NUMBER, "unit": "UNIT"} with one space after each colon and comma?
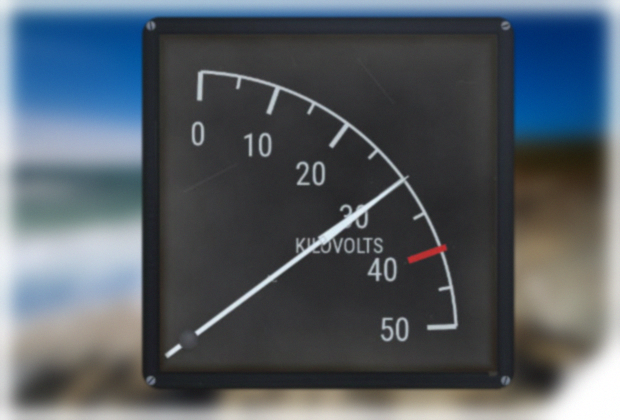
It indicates {"value": 30, "unit": "kV"}
